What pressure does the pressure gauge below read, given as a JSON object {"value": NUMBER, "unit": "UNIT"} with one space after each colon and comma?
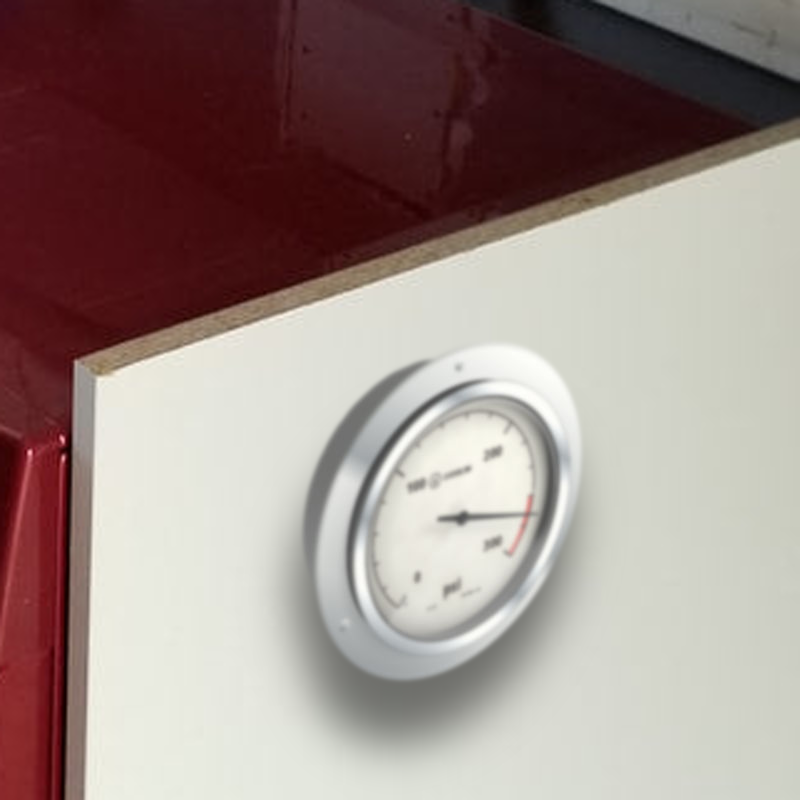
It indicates {"value": 270, "unit": "psi"}
